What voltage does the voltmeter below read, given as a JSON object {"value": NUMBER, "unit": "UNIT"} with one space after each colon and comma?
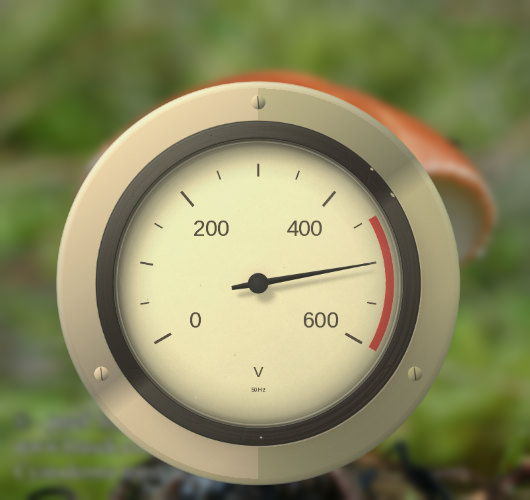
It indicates {"value": 500, "unit": "V"}
